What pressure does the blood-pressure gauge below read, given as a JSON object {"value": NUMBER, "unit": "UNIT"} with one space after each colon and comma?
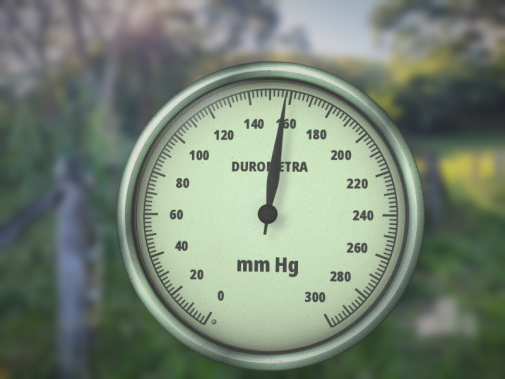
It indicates {"value": 158, "unit": "mmHg"}
